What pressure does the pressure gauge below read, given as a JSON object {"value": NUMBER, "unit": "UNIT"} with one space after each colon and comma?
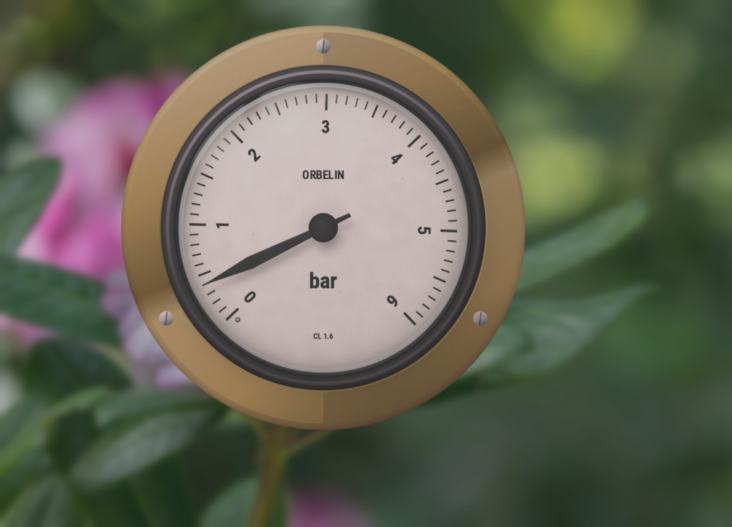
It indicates {"value": 0.4, "unit": "bar"}
